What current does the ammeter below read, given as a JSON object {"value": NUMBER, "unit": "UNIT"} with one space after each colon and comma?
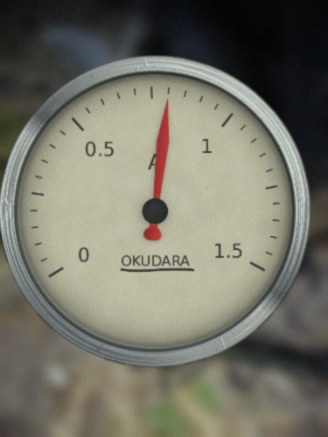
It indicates {"value": 0.8, "unit": "A"}
